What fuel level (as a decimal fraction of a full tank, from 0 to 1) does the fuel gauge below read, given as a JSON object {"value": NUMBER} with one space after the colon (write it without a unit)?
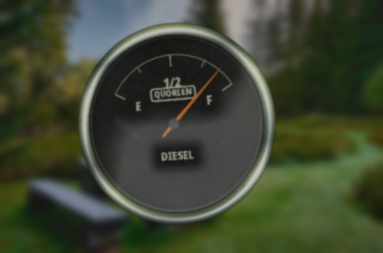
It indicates {"value": 0.875}
